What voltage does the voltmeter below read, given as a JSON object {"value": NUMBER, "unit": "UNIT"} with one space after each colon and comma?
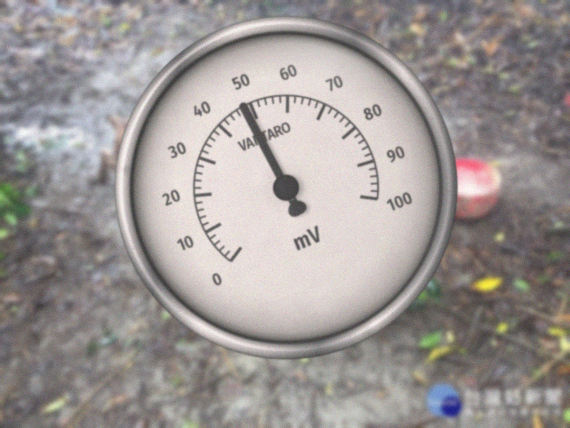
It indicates {"value": 48, "unit": "mV"}
